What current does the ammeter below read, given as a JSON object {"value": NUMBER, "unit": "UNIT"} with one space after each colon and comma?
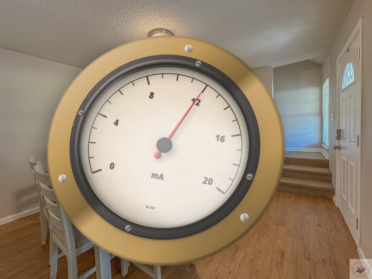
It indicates {"value": 12, "unit": "mA"}
